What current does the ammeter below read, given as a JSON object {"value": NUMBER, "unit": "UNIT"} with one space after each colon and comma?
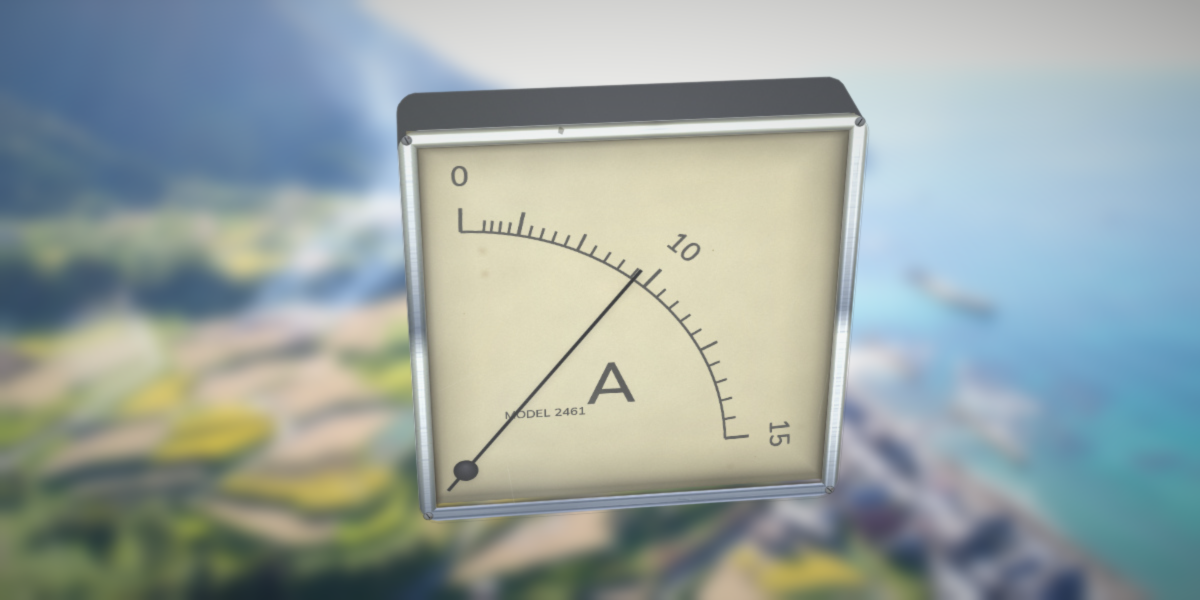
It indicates {"value": 9.5, "unit": "A"}
